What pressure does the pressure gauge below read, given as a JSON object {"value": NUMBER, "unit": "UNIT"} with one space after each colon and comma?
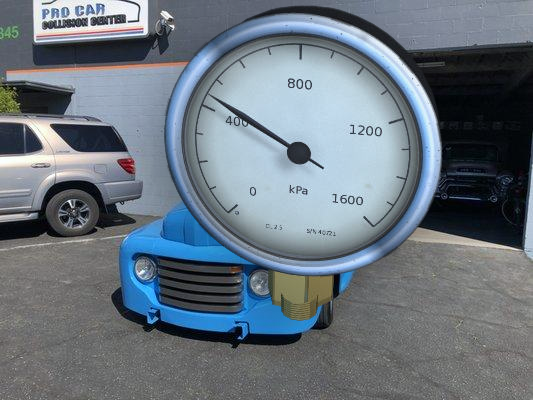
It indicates {"value": 450, "unit": "kPa"}
